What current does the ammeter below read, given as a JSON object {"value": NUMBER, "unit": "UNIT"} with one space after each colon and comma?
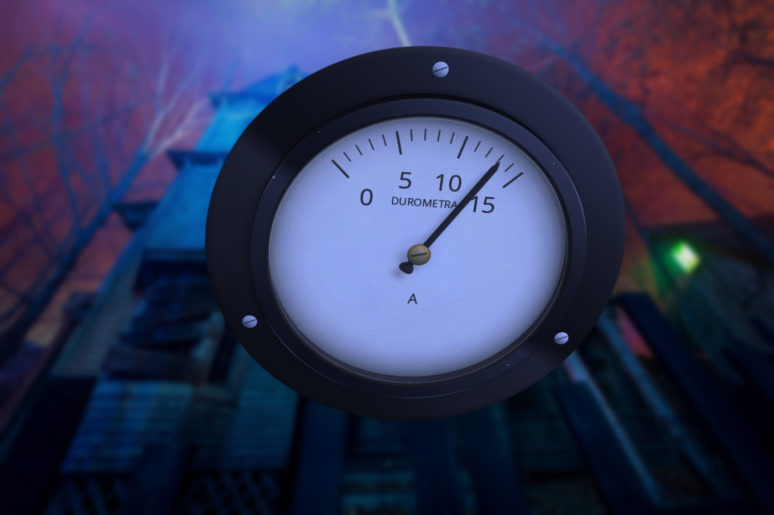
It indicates {"value": 13, "unit": "A"}
